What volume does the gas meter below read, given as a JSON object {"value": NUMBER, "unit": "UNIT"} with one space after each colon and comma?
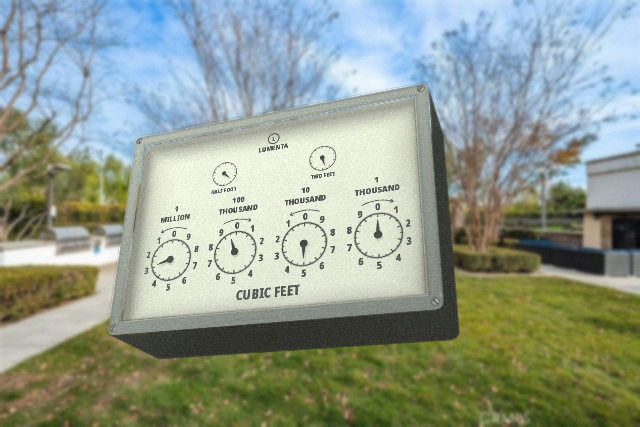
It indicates {"value": 295000, "unit": "ft³"}
